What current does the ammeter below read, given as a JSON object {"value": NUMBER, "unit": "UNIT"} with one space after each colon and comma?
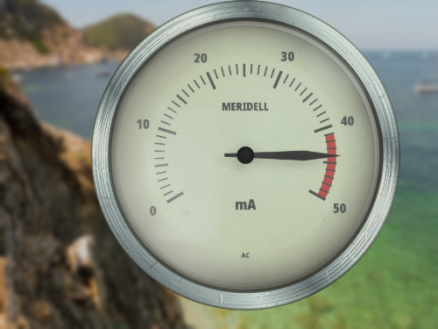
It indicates {"value": 44, "unit": "mA"}
